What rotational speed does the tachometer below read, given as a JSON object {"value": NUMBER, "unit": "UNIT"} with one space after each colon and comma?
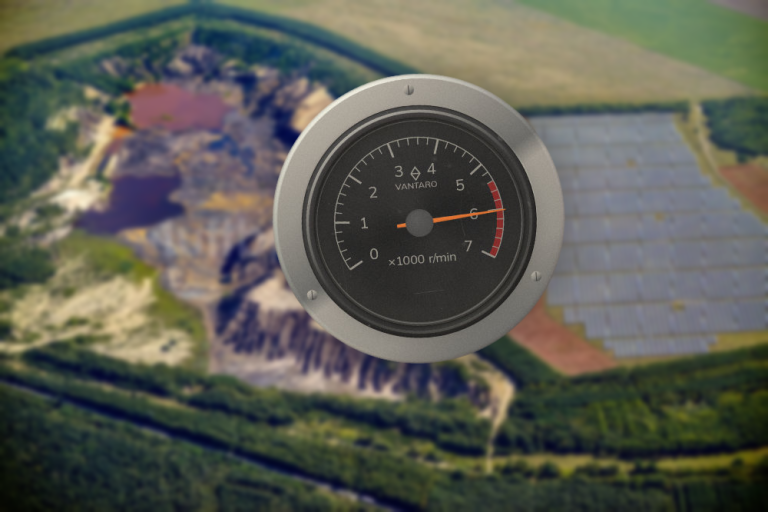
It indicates {"value": 6000, "unit": "rpm"}
